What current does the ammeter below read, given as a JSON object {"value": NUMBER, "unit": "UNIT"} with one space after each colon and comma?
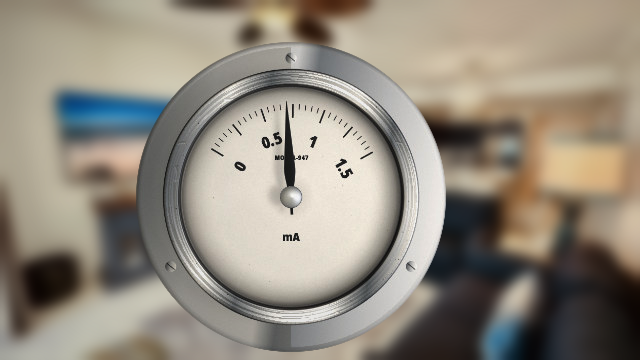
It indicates {"value": 0.7, "unit": "mA"}
